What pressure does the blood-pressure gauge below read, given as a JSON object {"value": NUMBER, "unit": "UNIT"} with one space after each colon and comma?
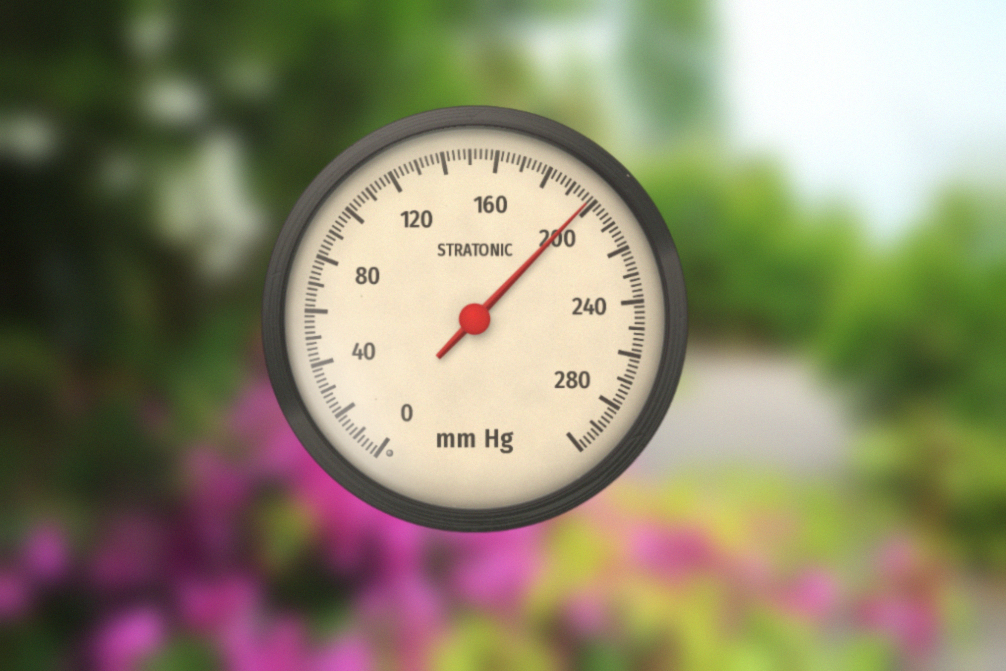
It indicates {"value": 198, "unit": "mmHg"}
